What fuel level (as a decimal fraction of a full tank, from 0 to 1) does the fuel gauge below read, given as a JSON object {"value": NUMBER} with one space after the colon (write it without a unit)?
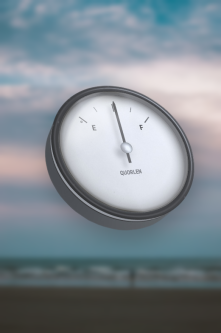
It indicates {"value": 0.5}
